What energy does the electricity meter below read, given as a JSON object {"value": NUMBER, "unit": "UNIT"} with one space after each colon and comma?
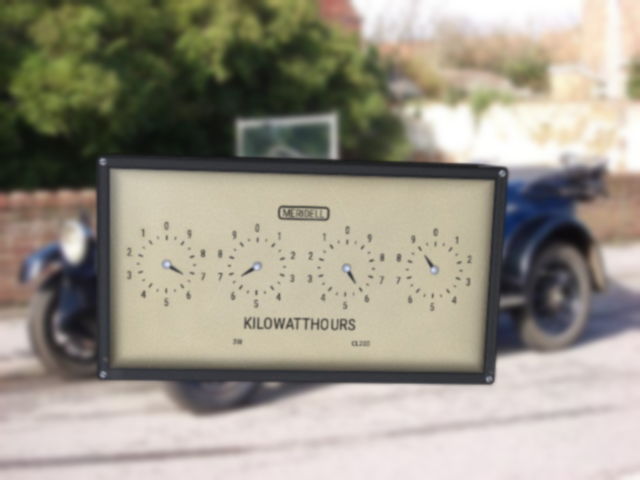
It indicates {"value": 6659, "unit": "kWh"}
